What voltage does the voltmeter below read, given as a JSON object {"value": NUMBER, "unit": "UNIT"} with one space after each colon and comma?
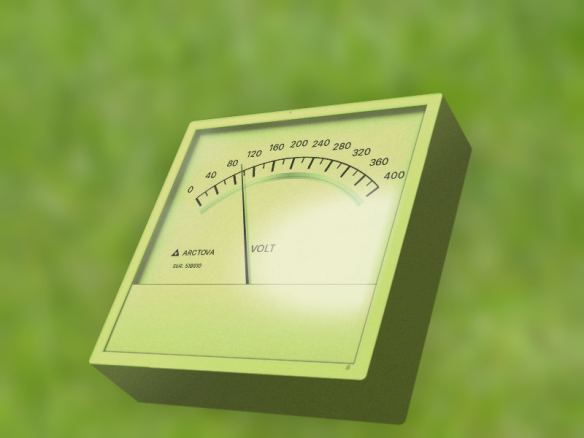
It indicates {"value": 100, "unit": "V"}
